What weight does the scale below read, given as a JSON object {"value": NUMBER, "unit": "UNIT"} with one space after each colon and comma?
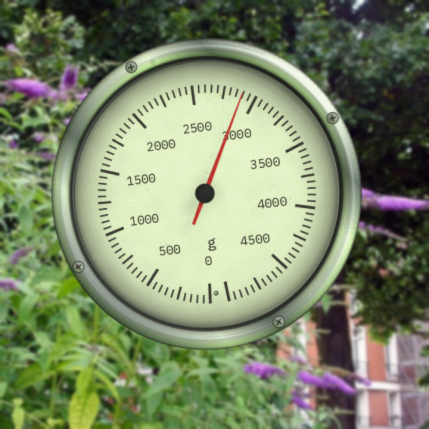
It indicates {"value": 2900, "unit": "g"}
